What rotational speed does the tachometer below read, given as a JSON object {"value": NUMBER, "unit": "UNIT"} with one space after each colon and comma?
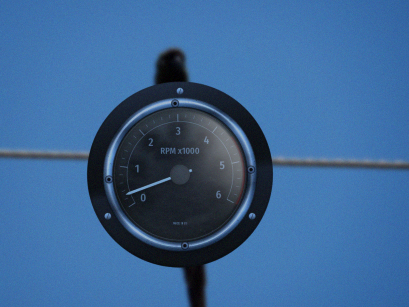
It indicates {"value": 300, "unit": "rpm"}
